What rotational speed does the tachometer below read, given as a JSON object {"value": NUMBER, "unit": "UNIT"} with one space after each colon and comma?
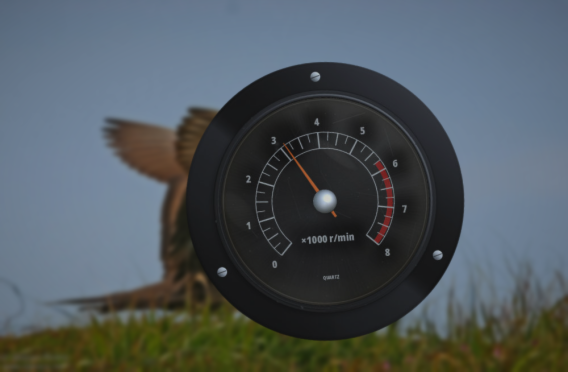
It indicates {"value": 3125, "unit": "rpm"}
